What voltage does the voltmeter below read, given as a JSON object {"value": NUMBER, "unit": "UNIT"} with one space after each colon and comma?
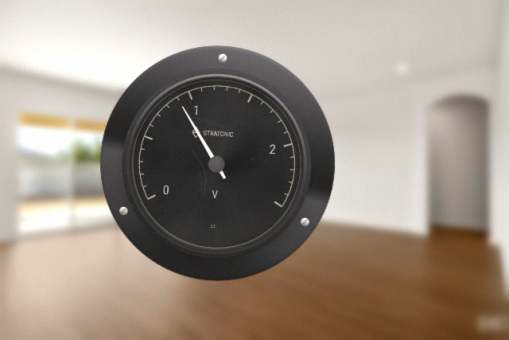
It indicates {"value": 0.9, "unit": "V"}
